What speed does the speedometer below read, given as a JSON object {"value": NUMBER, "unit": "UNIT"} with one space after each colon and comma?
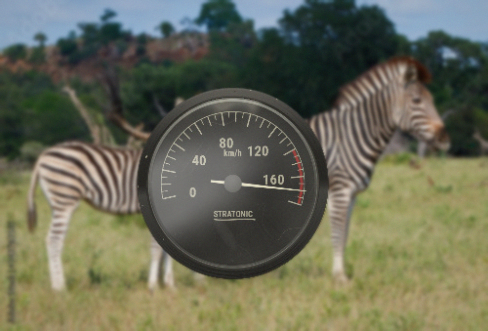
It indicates {"value": 170, "unit": "km/h"}
